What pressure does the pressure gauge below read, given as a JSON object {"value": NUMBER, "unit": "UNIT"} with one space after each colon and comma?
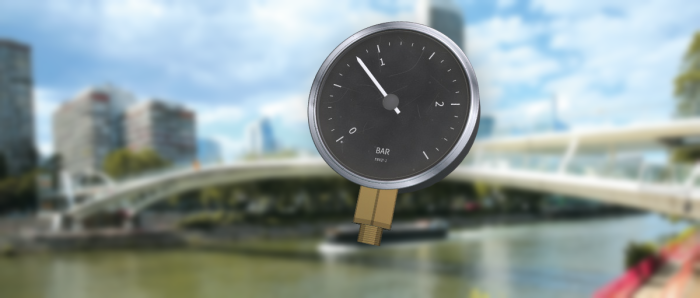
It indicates {"value": 0.8, "unit": "bar"}
